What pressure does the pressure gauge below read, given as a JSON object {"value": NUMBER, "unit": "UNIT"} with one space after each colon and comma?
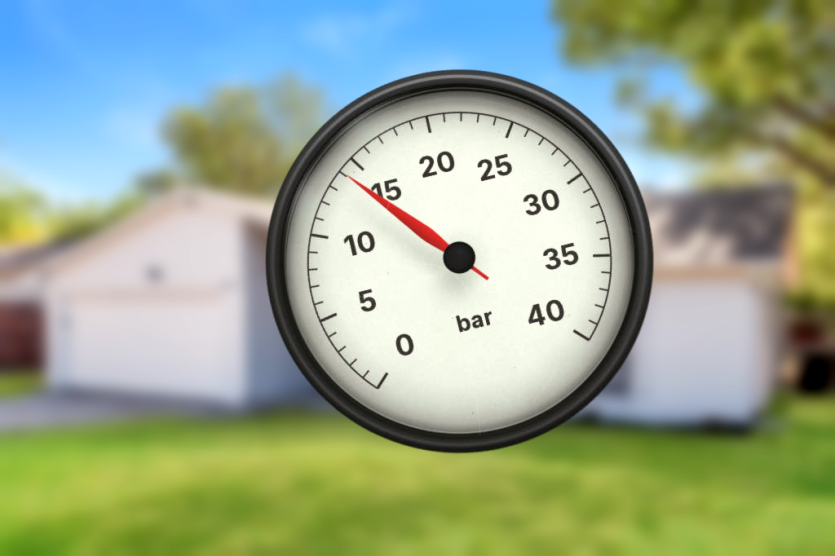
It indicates {"value": 14, "unit": "bar"}
